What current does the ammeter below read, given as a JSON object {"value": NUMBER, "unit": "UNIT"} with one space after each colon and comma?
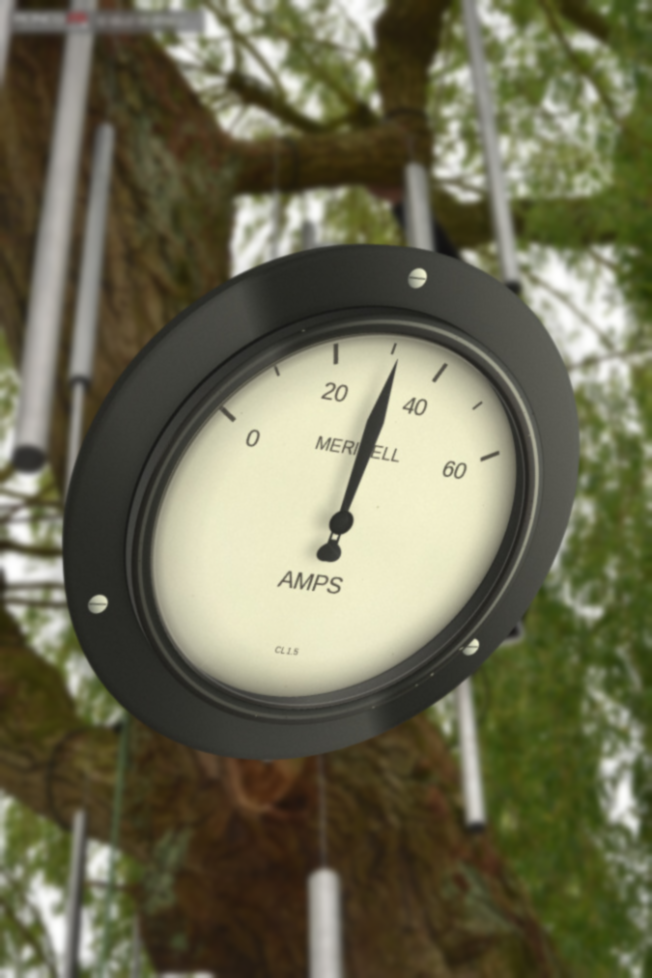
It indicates {"value": 30, "unit": "A"}
